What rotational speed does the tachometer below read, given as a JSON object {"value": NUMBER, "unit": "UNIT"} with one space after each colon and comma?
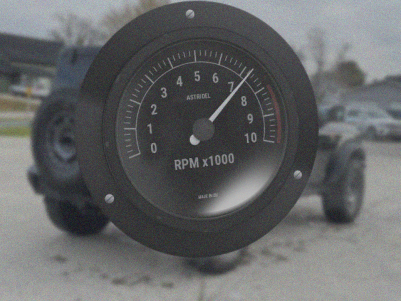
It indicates {"value": 7200, "unit": "rpm"}
